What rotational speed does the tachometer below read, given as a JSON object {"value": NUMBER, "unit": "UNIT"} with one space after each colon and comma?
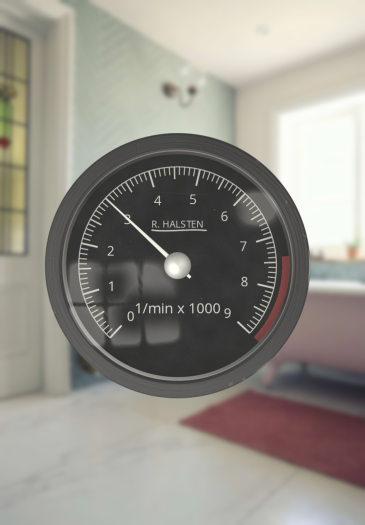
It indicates {"value": 3000, "unit": "rpm"}
